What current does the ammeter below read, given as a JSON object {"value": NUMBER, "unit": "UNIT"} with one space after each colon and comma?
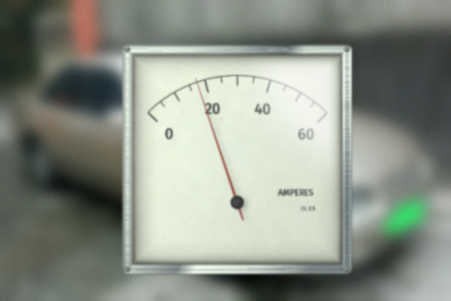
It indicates {"value": 17.5, "unit": "A"}
